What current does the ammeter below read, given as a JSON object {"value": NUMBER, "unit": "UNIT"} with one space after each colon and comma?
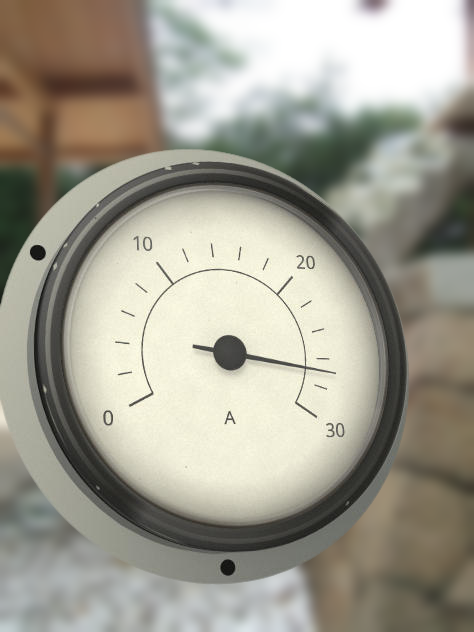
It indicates {"value": 27, "unit": "A"}
